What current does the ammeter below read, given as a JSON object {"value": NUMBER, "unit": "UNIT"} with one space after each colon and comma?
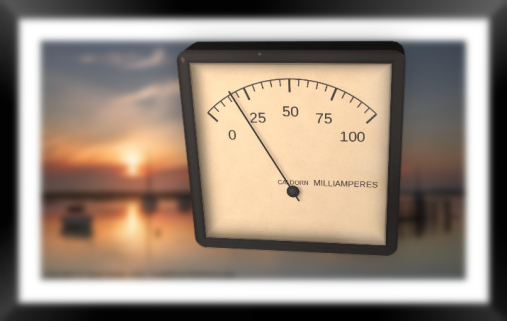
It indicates {"value": 17.5, "unit": "mA"}
